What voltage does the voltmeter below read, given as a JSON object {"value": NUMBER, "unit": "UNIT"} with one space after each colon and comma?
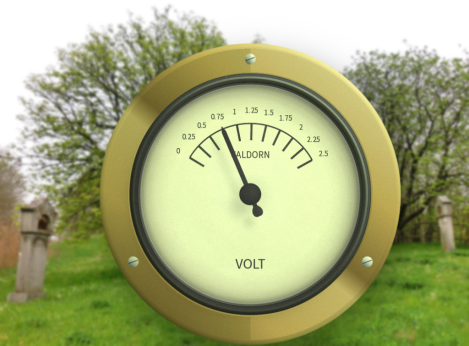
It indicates {"value": 0.75, "unit": "V"}
